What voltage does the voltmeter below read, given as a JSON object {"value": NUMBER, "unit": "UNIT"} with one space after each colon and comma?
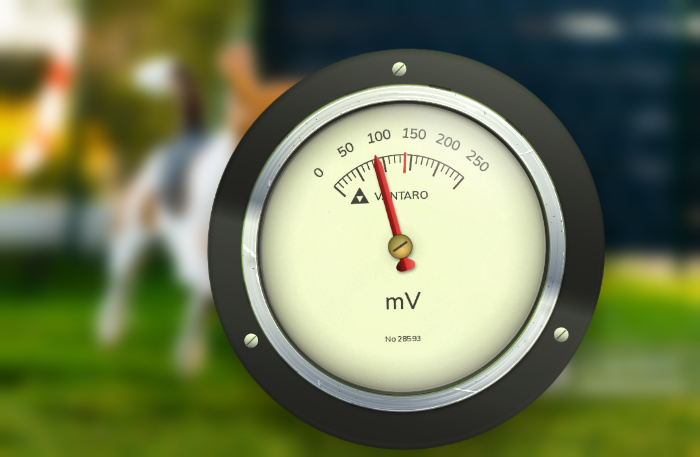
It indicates {"value": 90, "unit": "mV"}
